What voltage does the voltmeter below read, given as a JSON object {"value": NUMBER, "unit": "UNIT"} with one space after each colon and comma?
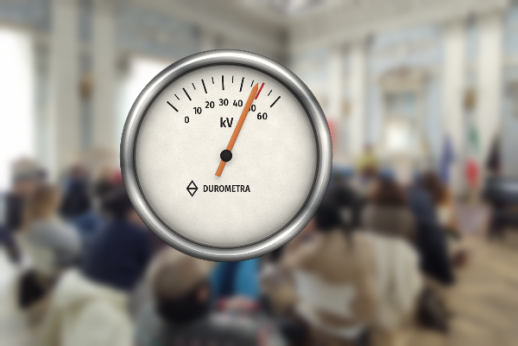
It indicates {"value": 47.5, "unit": "kV"}
